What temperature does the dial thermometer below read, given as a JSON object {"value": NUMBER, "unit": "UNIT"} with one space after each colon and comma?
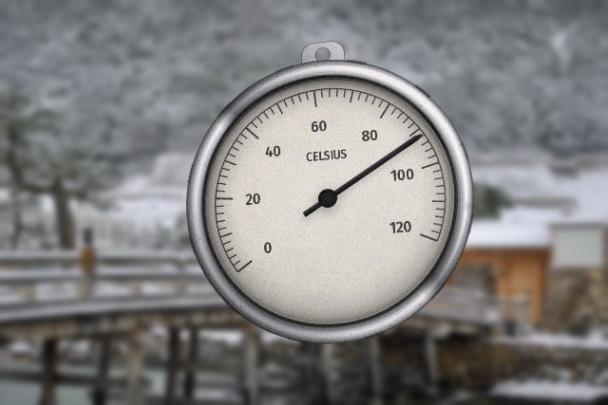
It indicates {"value": 92, "unit": "°C"}
